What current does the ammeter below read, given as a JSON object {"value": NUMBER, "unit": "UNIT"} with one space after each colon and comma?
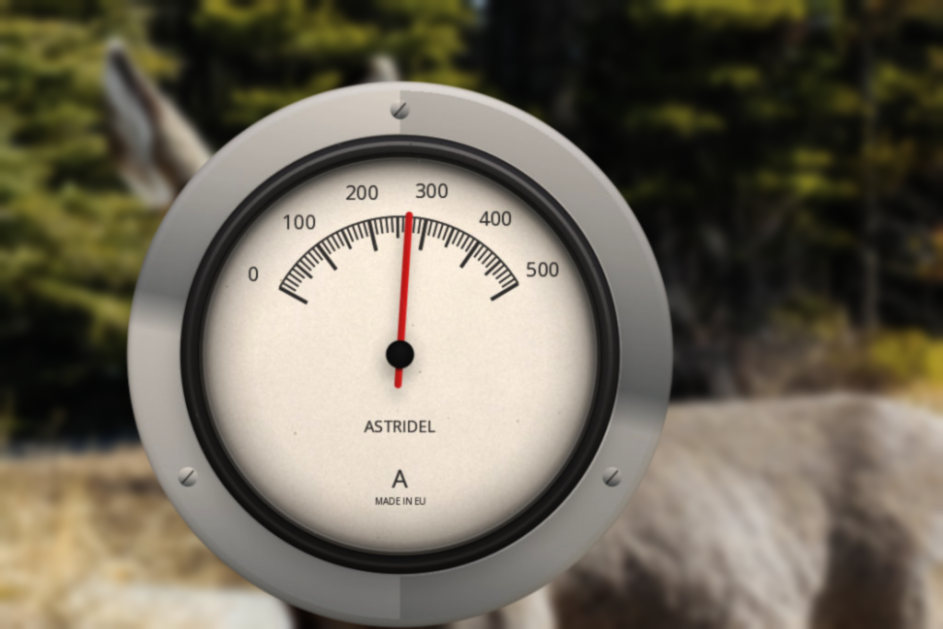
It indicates {"value": 270, "unit": "A"}
